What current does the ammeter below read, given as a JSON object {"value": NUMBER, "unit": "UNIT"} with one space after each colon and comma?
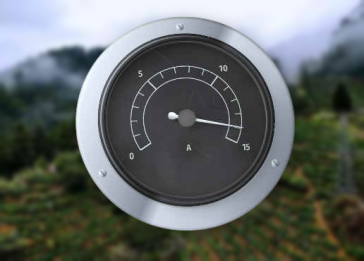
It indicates {"value": 14, "unit": "A"}
